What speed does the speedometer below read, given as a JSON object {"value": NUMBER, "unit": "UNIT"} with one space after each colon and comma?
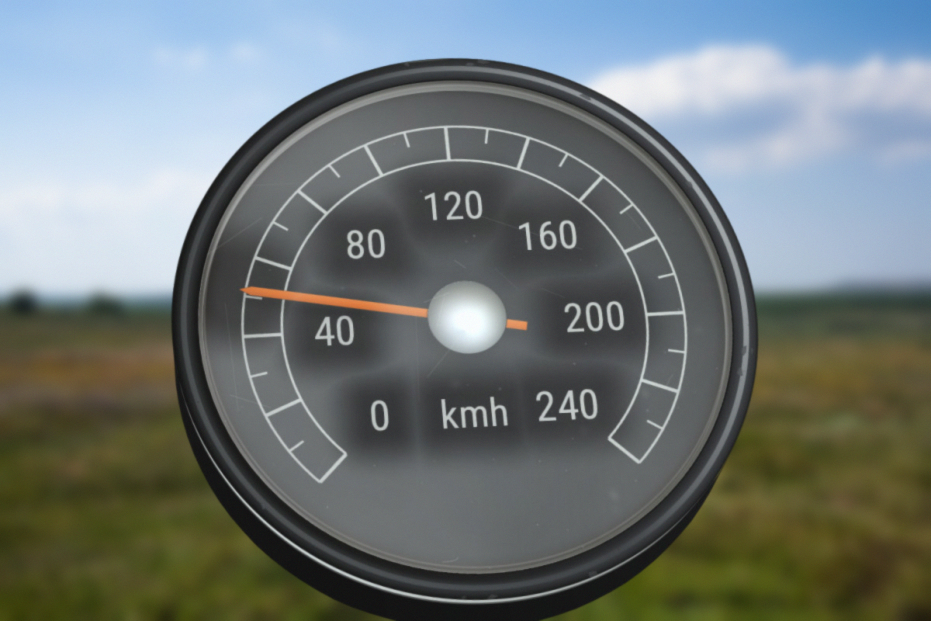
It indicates {"value": 50, "unit": "km/h"}
